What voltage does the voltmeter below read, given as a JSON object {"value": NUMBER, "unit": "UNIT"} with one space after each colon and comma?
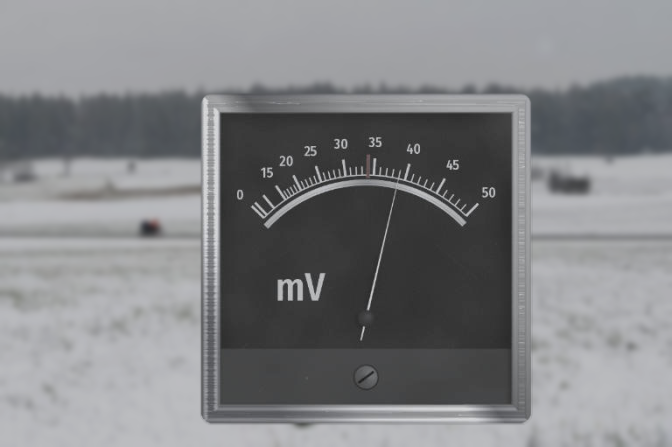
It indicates {"value": 39, "unit": "mV"}
